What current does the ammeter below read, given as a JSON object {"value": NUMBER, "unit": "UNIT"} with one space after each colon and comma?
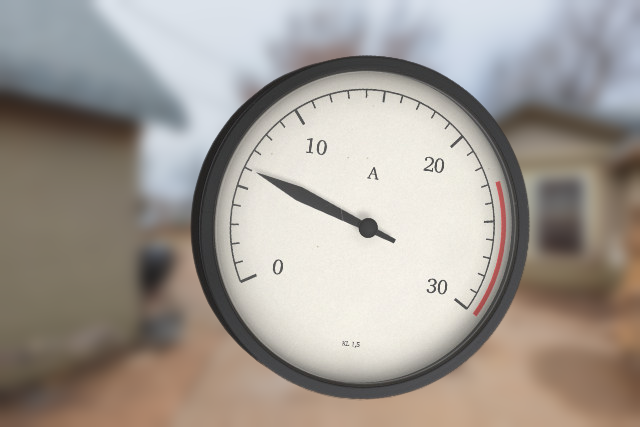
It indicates {"value": 6, "unit": "A"}
